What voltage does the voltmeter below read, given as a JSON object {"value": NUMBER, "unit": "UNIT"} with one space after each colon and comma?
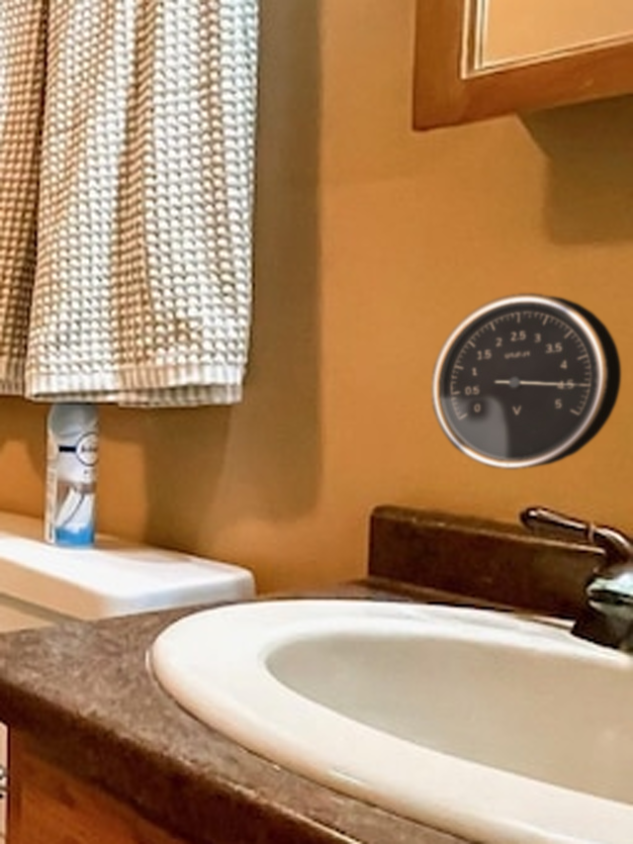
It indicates {"value": 4.5, "unit": "V"}
